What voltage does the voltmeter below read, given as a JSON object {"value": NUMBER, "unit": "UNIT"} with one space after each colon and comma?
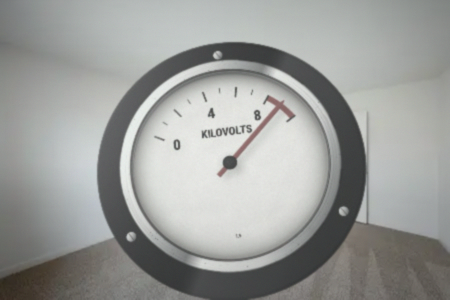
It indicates {"value": 9, "unit": "kV"}
